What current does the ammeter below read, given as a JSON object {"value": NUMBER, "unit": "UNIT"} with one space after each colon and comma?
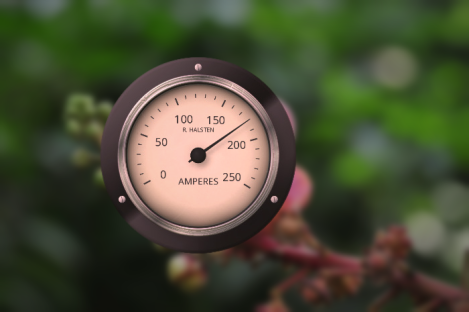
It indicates {"value": 180, "unit": "A"}
